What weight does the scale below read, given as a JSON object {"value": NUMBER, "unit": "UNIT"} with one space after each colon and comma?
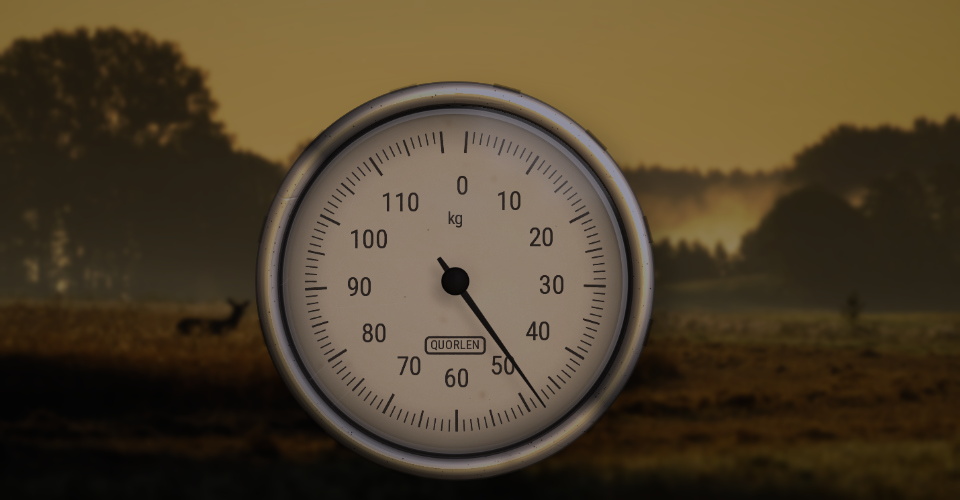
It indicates {"value": 48, "unit": "kg"}
